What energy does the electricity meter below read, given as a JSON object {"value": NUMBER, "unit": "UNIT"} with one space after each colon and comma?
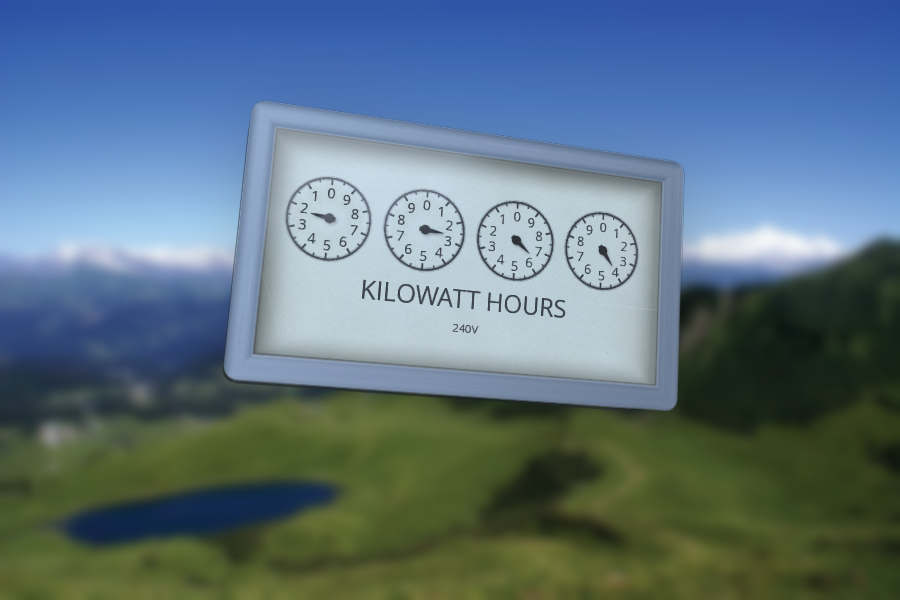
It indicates {"value": 2264, "unit": "kWh"}
